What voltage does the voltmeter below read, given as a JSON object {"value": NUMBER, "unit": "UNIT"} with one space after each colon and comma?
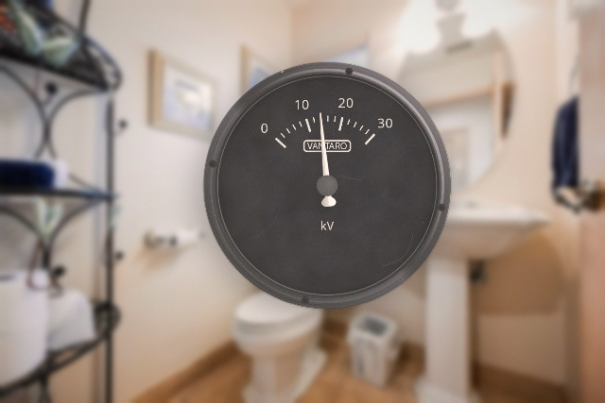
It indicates {"value": 14, "unit": "kV"}
